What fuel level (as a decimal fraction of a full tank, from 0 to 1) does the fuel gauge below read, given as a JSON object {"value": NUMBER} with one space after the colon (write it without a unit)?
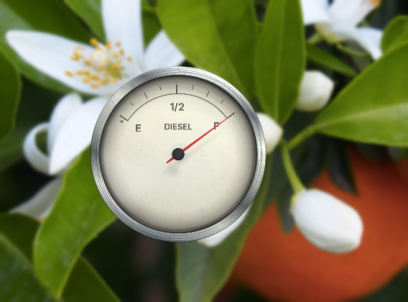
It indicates {"value": 1}
